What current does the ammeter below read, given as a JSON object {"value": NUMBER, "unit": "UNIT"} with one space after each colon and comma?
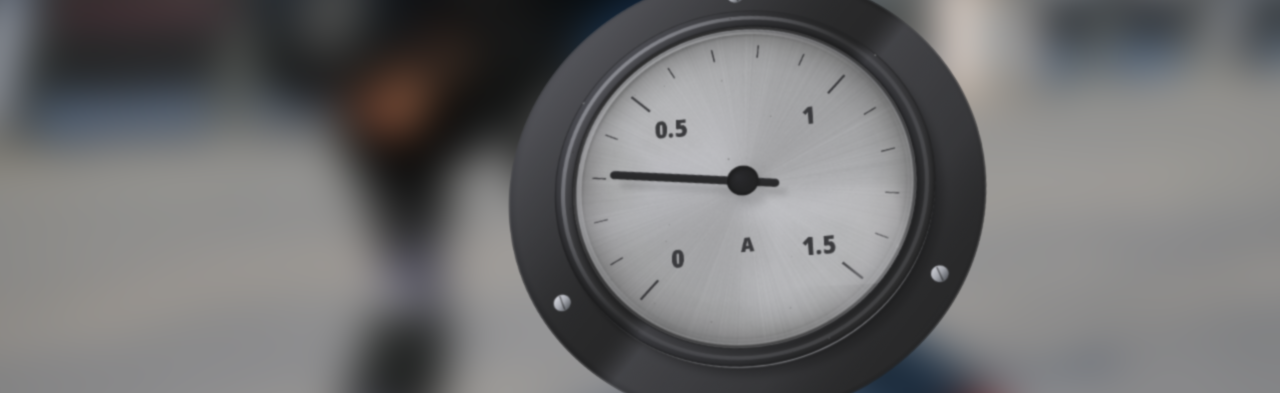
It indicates {"value": 0.3, "unit": "A"}
